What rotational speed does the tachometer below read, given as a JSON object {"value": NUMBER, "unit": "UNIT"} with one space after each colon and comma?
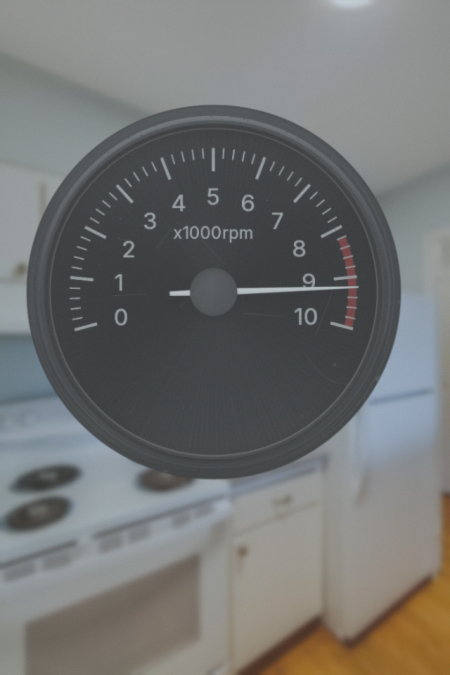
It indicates {"value": 9200, "unit": "rpm"}
